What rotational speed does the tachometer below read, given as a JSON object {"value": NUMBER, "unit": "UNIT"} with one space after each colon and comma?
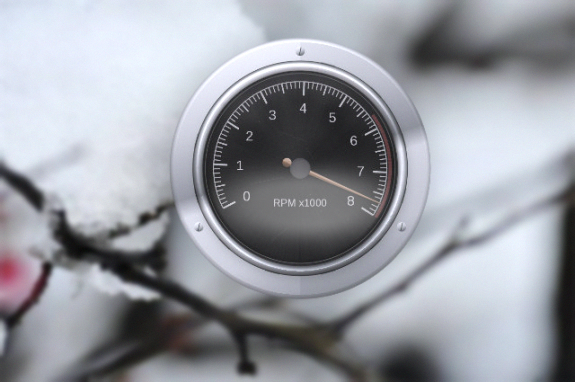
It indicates {"value": 7700, "unit": "rpm"}
